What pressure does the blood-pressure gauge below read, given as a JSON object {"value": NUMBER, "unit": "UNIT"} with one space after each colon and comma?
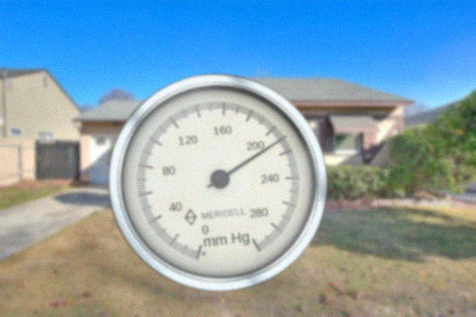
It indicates {"value": 210, "unit": "mmHg"}
